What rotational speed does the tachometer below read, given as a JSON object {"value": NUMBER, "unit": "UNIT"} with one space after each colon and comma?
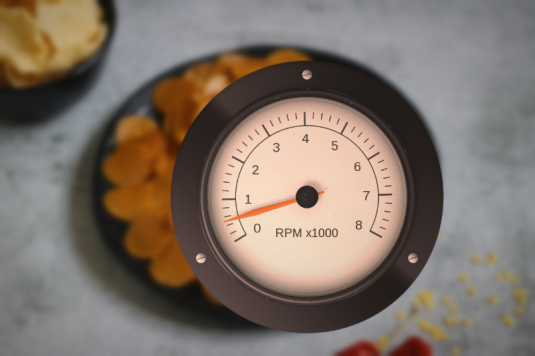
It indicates {"value": 500, "unit": "rpm"}
